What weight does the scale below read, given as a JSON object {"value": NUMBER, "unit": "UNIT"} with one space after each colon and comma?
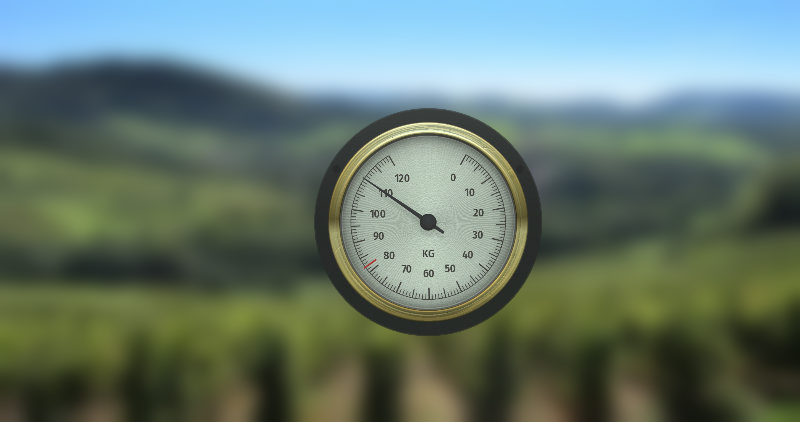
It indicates {"value": 110, "unit": "kg"}
